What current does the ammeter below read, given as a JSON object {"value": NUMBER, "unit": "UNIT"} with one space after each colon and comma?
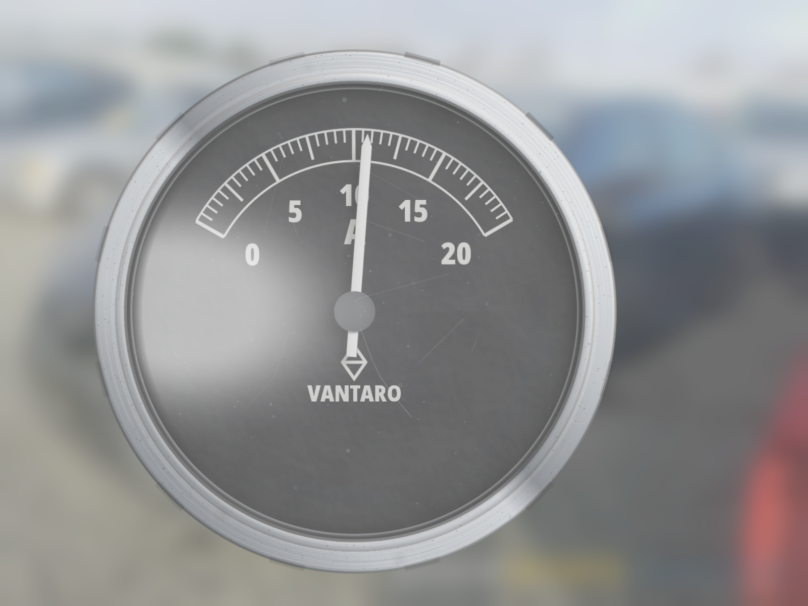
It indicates {"value": 10.75, "unit": "A"}
